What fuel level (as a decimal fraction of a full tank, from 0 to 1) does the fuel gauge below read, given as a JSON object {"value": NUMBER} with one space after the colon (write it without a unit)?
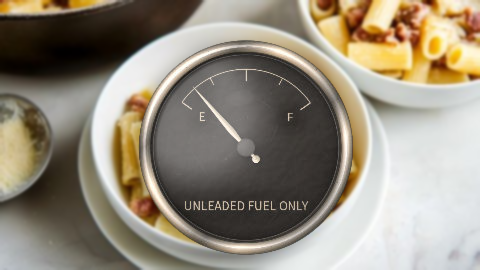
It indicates {"value": 0.125}
